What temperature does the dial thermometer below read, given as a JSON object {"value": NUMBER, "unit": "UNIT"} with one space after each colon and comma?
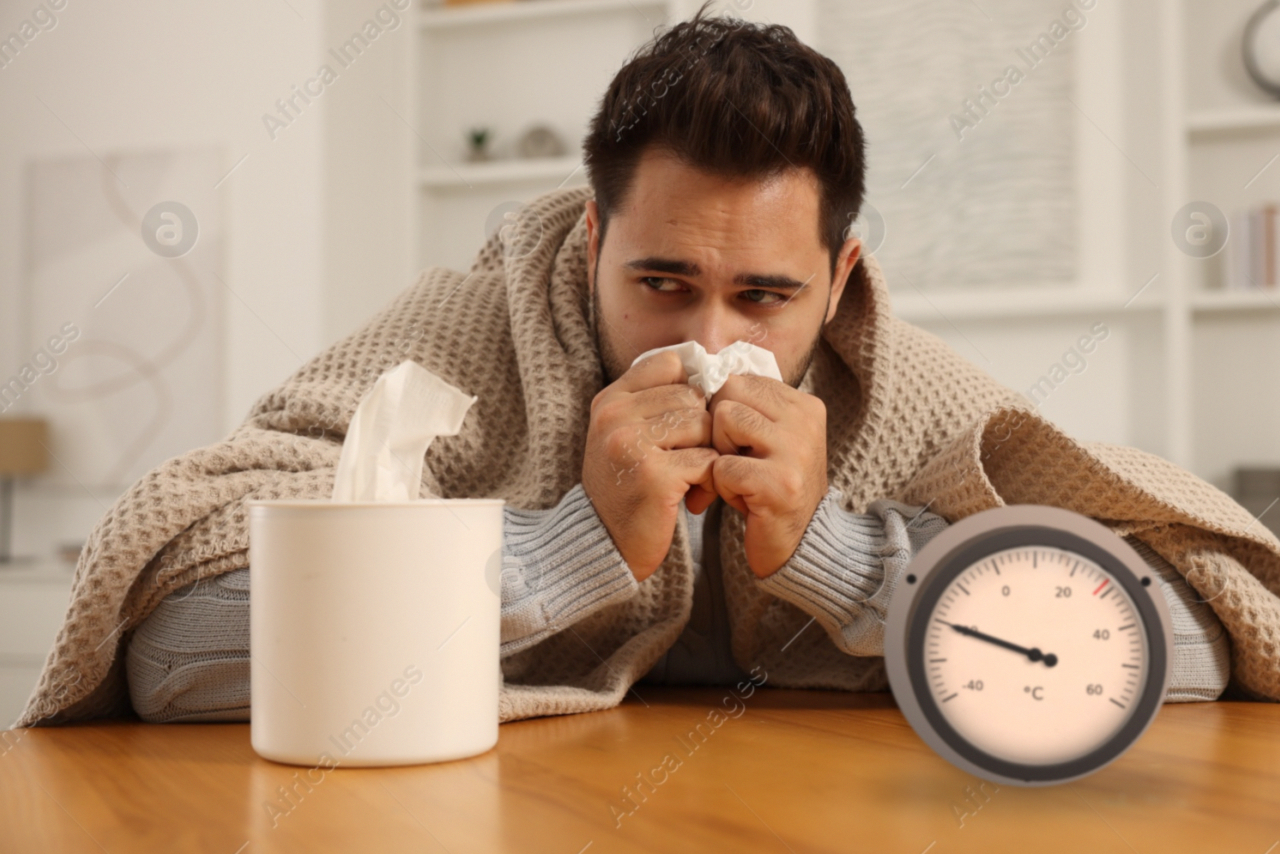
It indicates {"value": -20, "unit": "°C"}
